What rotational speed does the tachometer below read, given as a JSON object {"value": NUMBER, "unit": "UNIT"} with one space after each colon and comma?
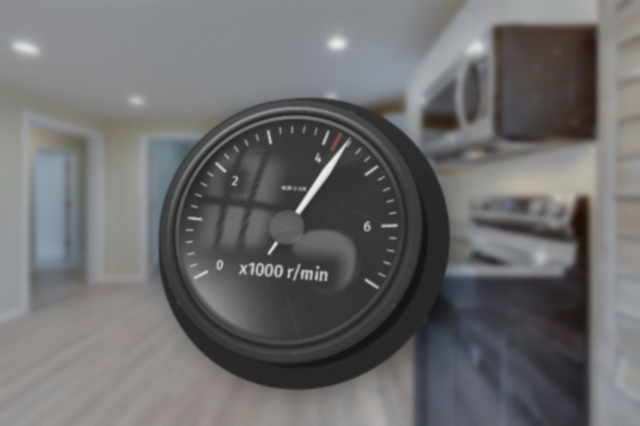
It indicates {"value": 4400, "unit": "rpm"}
